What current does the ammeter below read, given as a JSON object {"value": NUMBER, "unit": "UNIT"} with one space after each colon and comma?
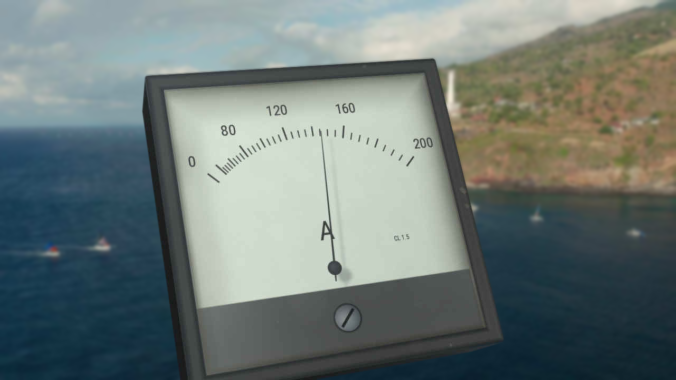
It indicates {"value": 145, "unit": "A"}
